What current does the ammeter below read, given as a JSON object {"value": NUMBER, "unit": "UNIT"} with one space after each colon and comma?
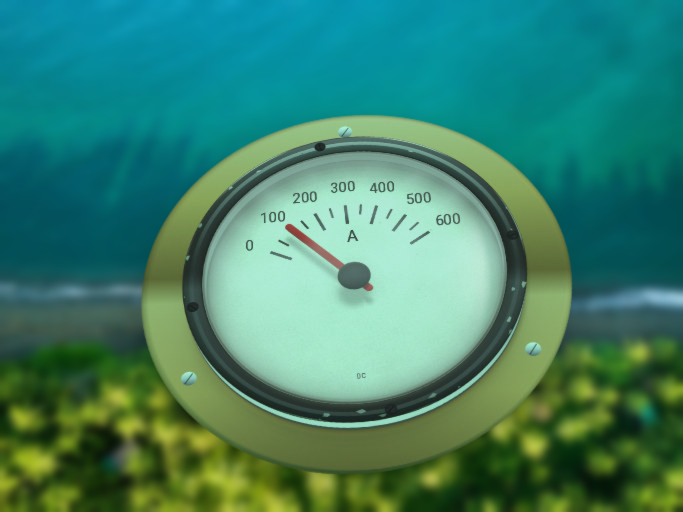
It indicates {"value": 100, "unit": "A"}
